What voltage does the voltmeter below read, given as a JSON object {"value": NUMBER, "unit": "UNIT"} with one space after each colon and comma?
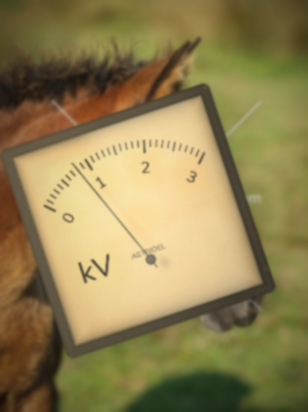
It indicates {"value": 0.8, "unit": "kV"}
